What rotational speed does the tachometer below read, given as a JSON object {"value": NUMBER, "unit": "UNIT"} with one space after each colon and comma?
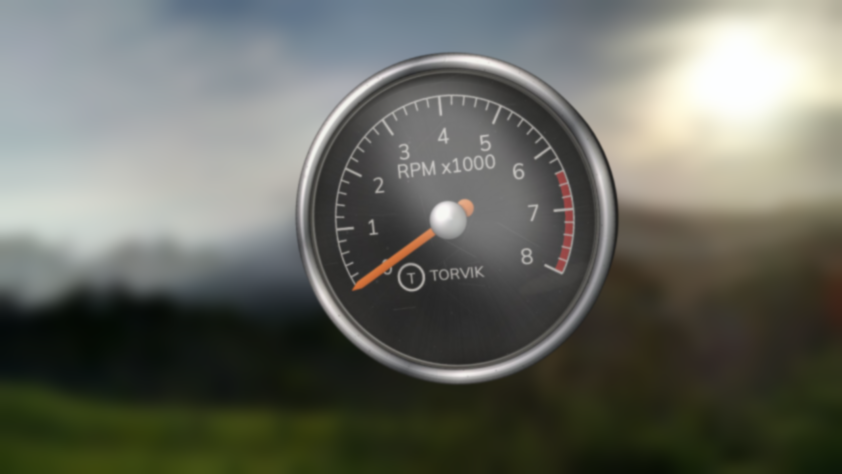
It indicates {"value": 0, "unit": "rpm"}
